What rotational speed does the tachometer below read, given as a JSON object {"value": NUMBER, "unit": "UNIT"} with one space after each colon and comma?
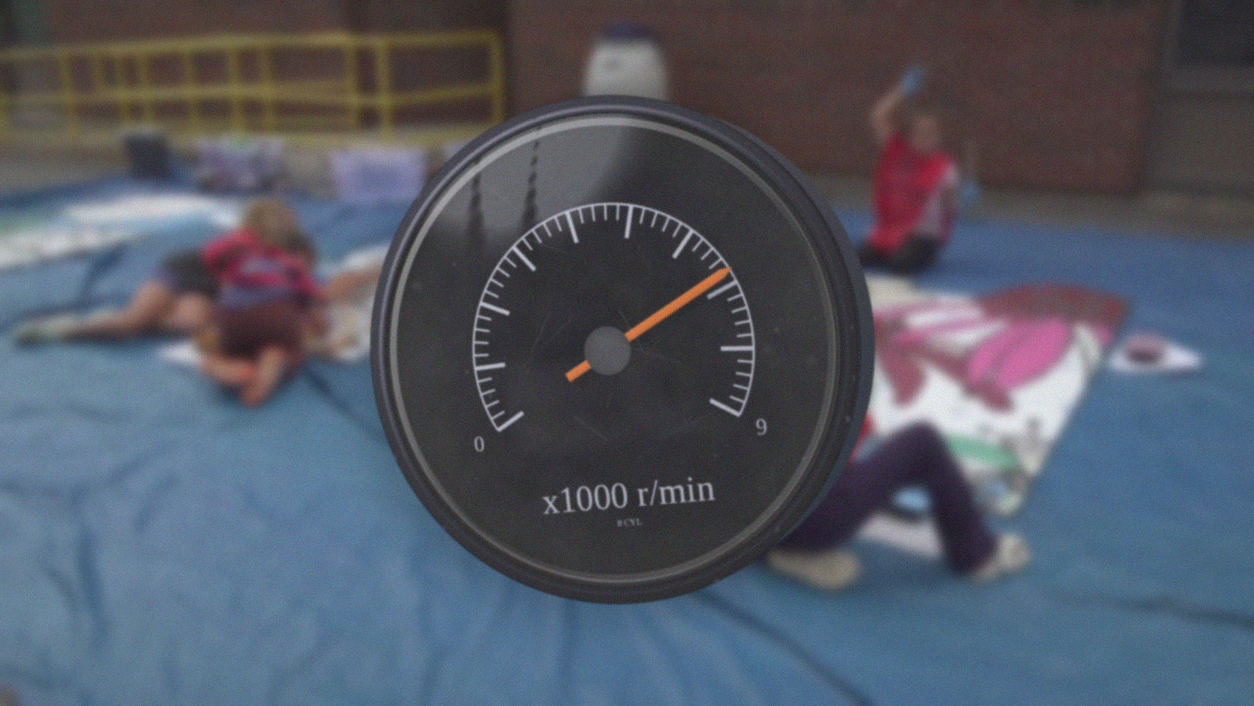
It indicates {"value": 6800, "unit": "rpm"}
